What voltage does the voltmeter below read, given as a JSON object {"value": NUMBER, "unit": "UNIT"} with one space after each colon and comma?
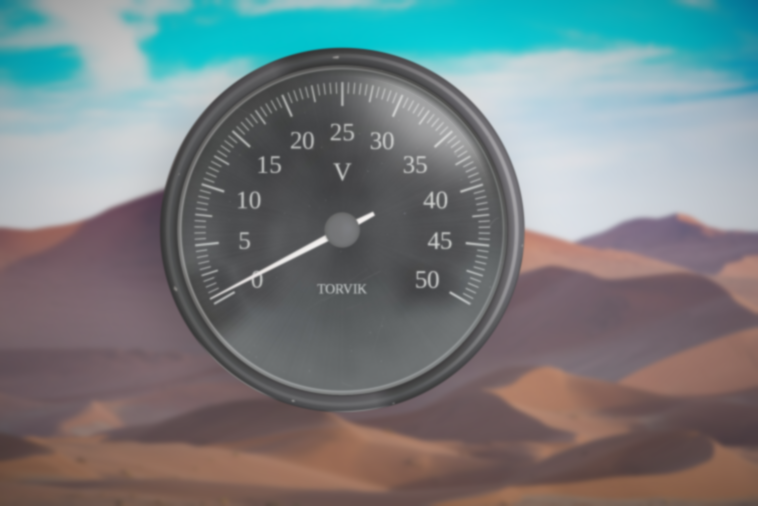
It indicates {"value": 0.5, "unit": "V"}
